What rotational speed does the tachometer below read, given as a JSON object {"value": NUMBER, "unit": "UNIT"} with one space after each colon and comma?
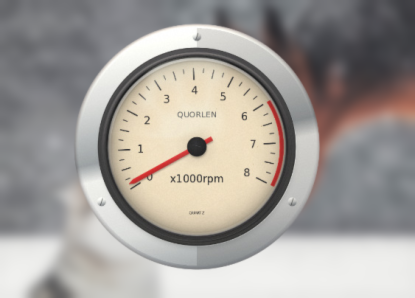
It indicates {"value": 125, "unit": "rpm"}
